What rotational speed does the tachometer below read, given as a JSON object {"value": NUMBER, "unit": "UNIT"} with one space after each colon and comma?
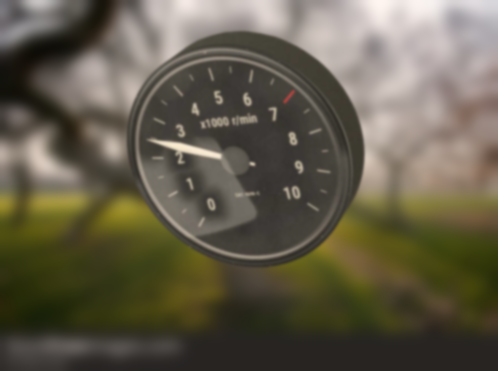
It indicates {"value": 2500, "unit": "rpm"}
